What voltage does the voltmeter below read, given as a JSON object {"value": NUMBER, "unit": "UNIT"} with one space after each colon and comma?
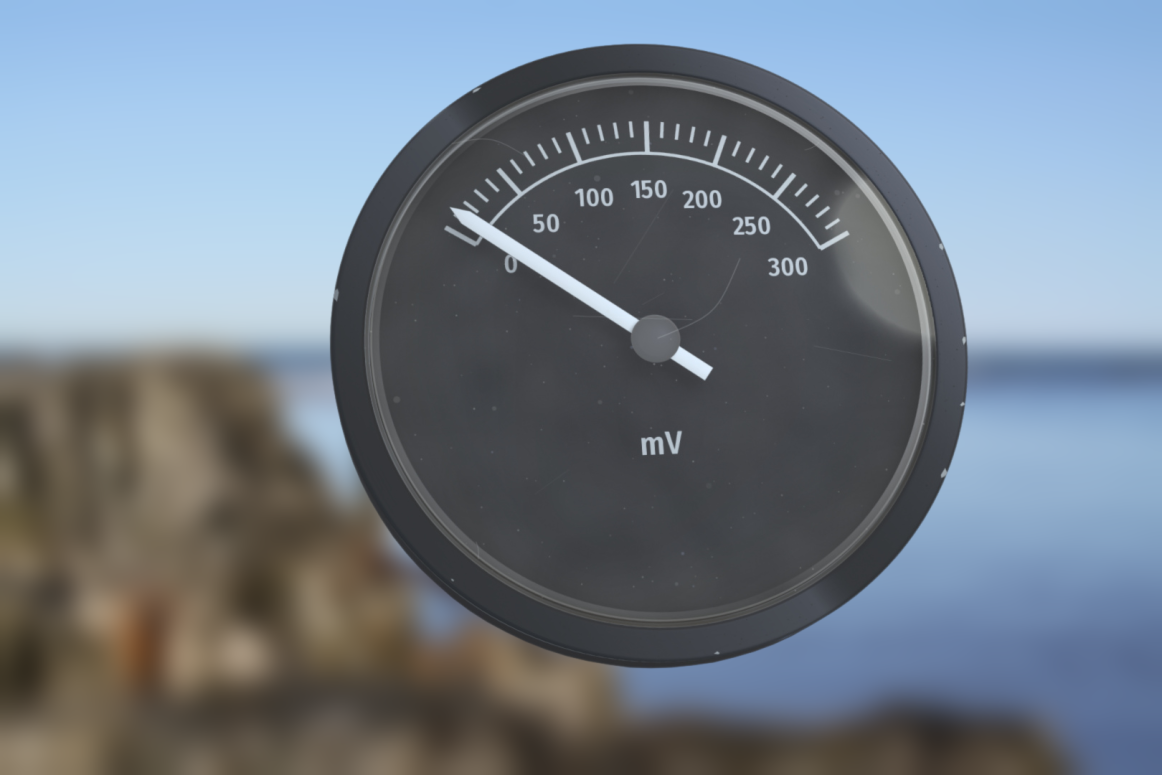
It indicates {"value": 10, "unit": "mV"}
